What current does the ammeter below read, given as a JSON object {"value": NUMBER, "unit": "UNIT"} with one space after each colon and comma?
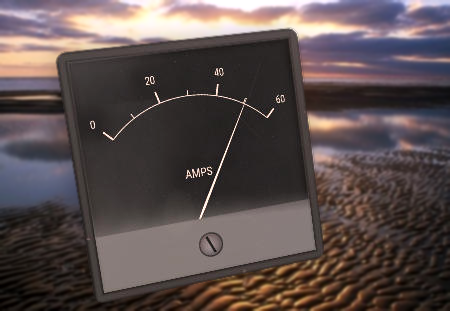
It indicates {"value": 50, "unit": "A"}
